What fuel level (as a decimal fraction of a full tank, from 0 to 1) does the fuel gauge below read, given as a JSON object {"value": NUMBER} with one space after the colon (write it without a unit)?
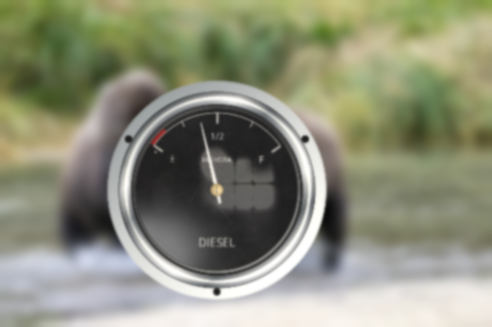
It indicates {"value": 0.375}
